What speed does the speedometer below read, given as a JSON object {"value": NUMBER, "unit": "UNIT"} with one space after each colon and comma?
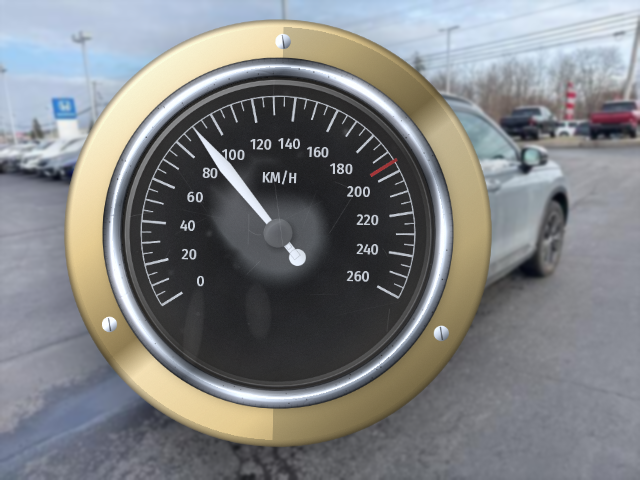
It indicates {"value": 90, "unit": "km/h"}
